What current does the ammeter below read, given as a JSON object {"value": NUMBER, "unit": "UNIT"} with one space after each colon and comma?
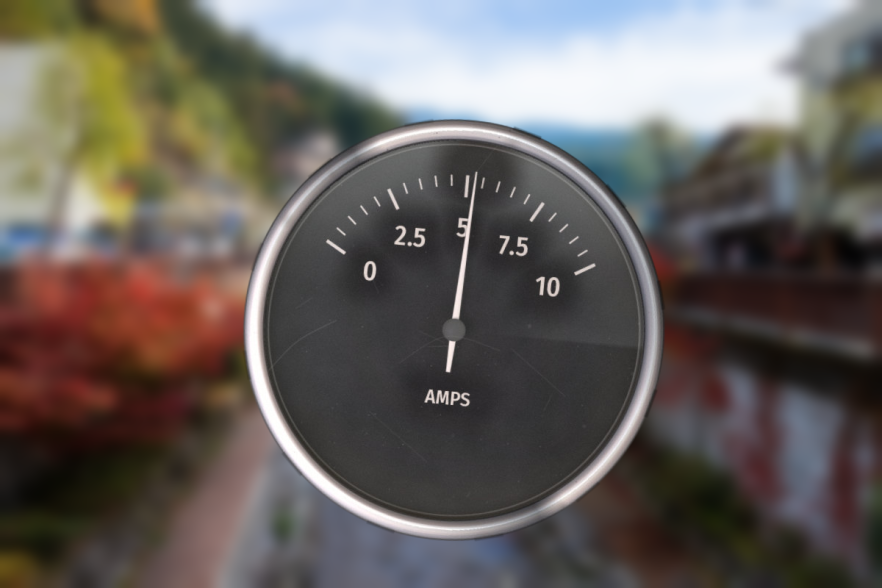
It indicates {"value": 5.25, "unit": "A"}
